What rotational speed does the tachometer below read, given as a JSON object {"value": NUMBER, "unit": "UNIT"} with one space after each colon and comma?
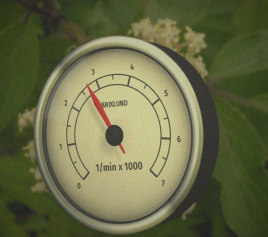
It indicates {"value": 2750, "unit": "rpm"}
